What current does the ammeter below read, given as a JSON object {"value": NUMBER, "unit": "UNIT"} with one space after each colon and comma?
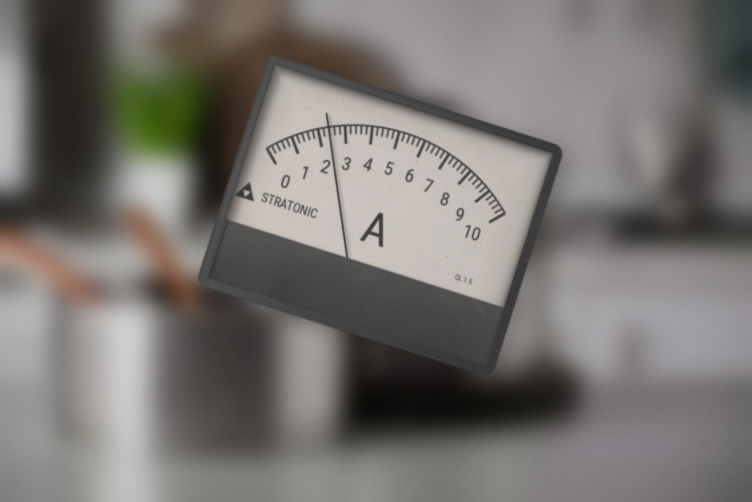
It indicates {"value": 2.4, "unit": "A"}
